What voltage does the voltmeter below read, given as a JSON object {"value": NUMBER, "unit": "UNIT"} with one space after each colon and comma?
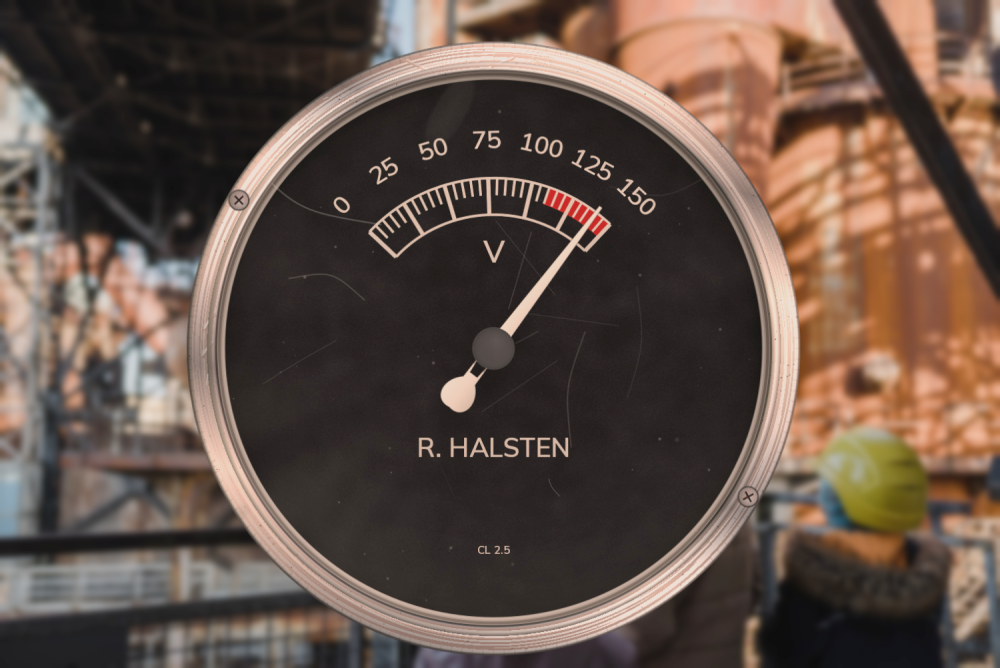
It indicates {"value": 140, "unit": "V"}
